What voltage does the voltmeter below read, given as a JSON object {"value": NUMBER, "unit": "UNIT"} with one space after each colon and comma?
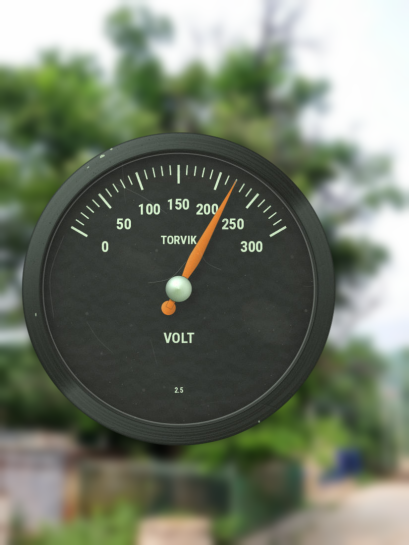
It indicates {"value": 220, "unit": "V"}
